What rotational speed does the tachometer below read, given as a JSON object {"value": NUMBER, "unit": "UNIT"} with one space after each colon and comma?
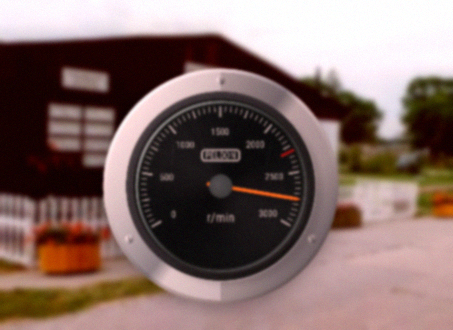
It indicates {"value": 2750, "unit": "rpm"}
